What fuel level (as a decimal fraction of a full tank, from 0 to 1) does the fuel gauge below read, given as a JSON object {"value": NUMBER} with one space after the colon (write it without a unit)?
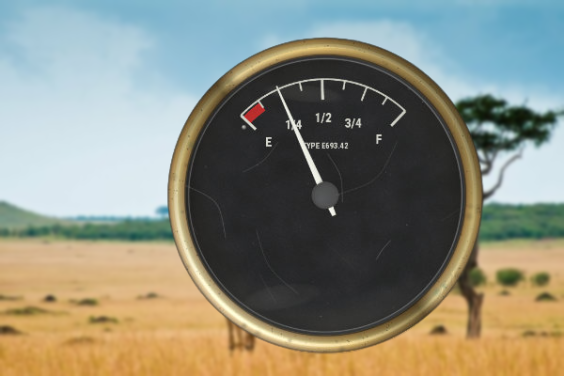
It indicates {"value": 0.25}
